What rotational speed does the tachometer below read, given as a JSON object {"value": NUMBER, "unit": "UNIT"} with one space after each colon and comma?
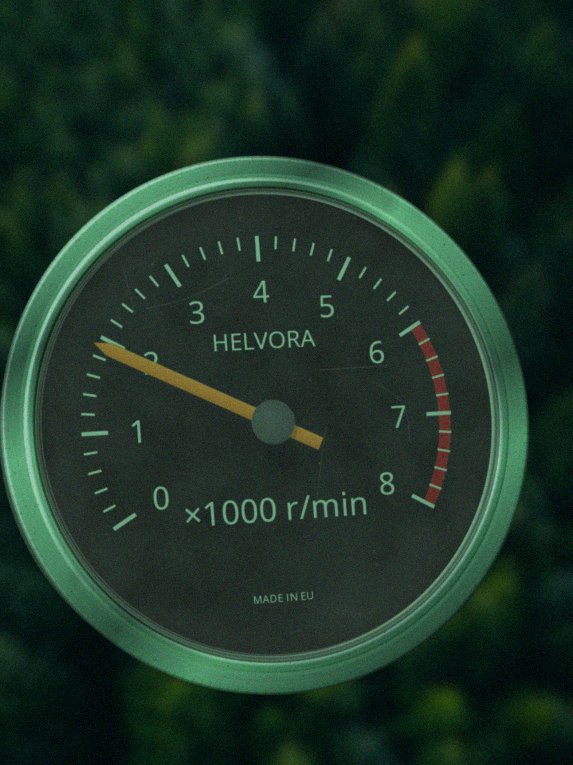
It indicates {"value": 1900, "unit": "rpm"}
